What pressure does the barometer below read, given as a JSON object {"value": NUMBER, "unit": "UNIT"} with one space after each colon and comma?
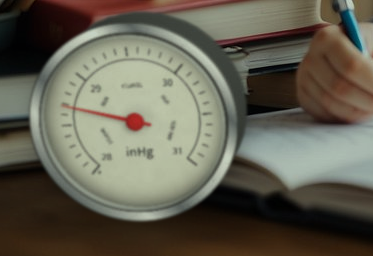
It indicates {"value": 28.7, "unit": "inHg"}
